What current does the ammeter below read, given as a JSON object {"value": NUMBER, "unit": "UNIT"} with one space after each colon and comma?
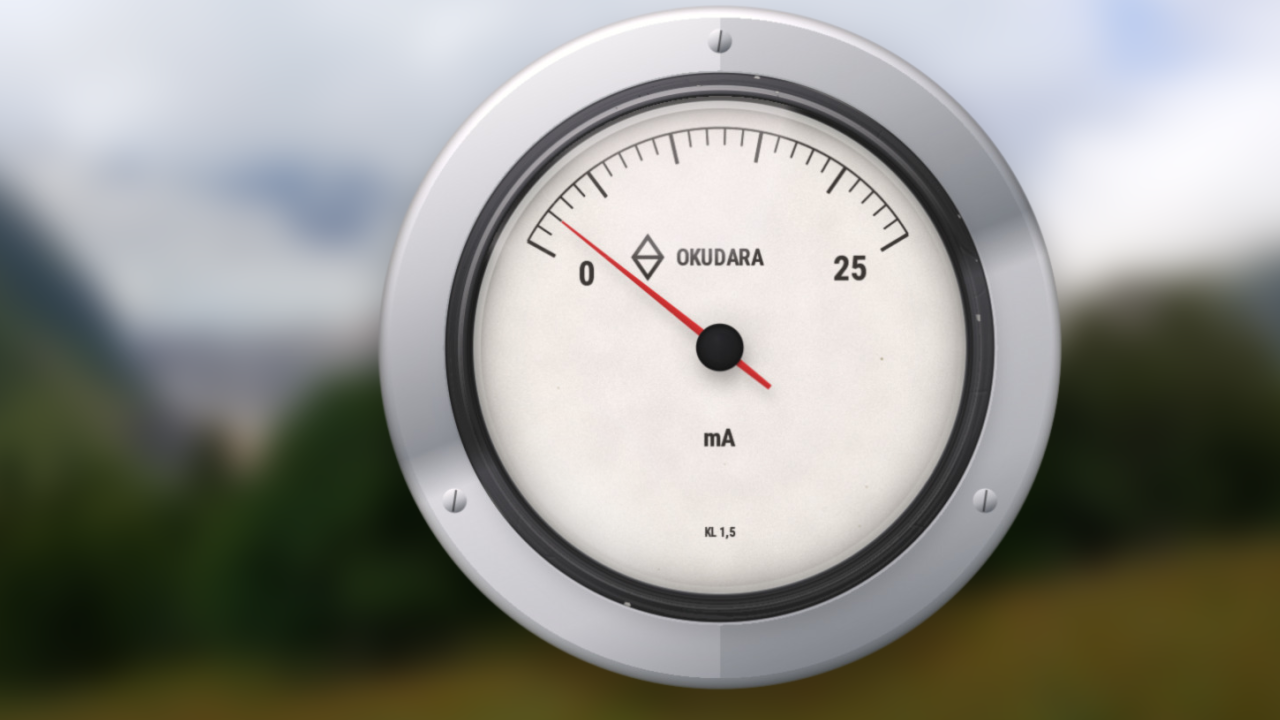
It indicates {"value": 2, "unit": "mA"}
